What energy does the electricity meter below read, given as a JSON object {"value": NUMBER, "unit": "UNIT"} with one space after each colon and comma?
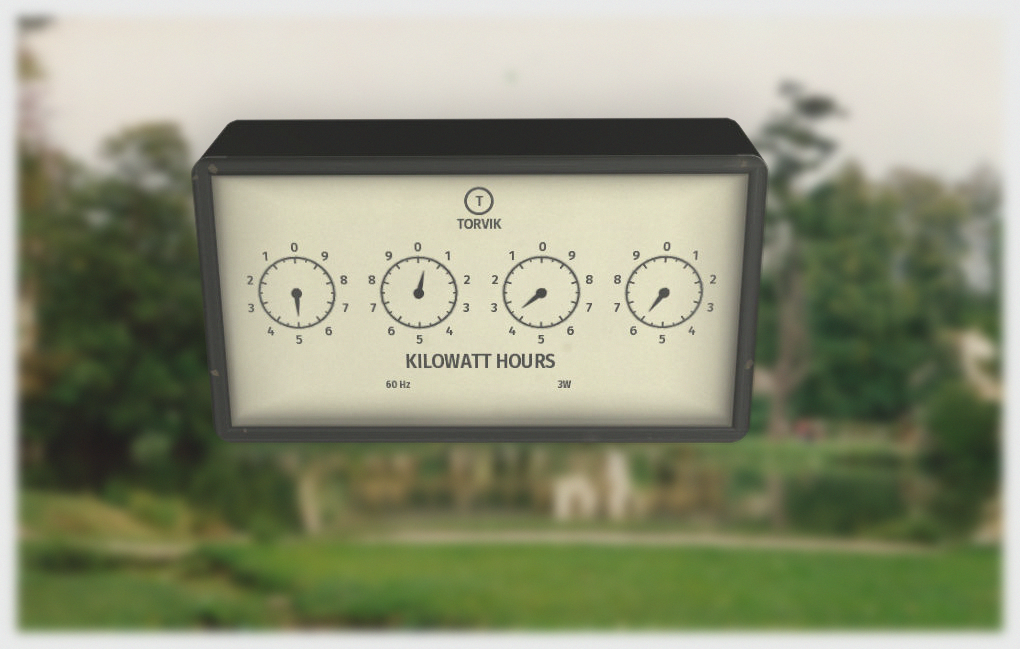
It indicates {"value": 5036, "unit": "kWh"}
